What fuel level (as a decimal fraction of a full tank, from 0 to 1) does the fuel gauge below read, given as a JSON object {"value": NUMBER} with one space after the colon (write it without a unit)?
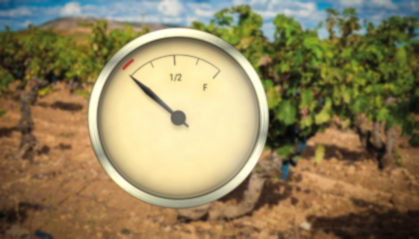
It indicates {"value": 0}
